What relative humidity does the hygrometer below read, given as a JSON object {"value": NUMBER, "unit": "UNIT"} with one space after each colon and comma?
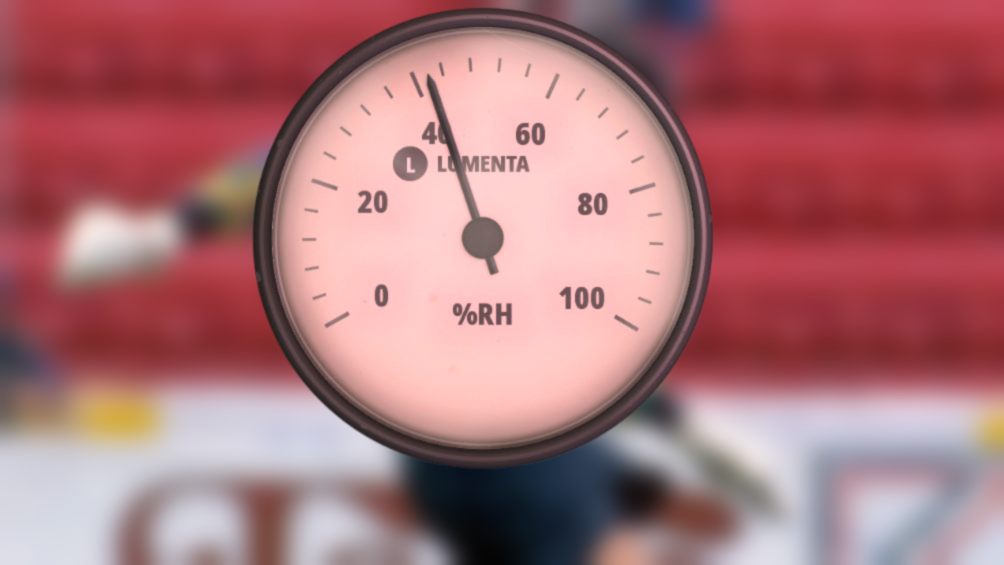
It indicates {"value": 42, "unit": "%"}
